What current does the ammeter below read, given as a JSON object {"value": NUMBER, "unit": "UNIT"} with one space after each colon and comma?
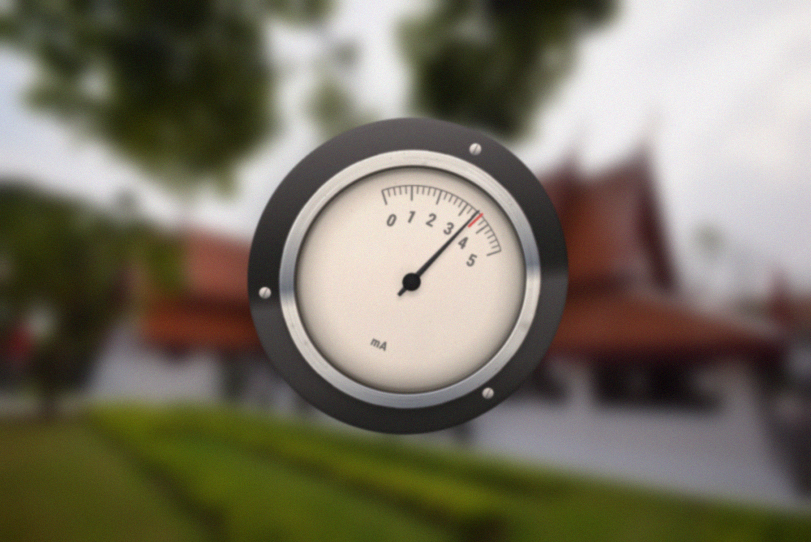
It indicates {"value": 3.4, "unit": "mA"}
